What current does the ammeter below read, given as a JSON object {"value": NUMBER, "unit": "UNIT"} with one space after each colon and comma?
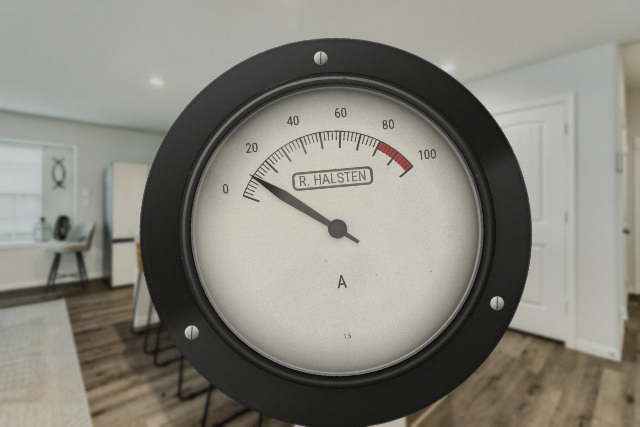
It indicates {"value": 10, "unit": "A"}
